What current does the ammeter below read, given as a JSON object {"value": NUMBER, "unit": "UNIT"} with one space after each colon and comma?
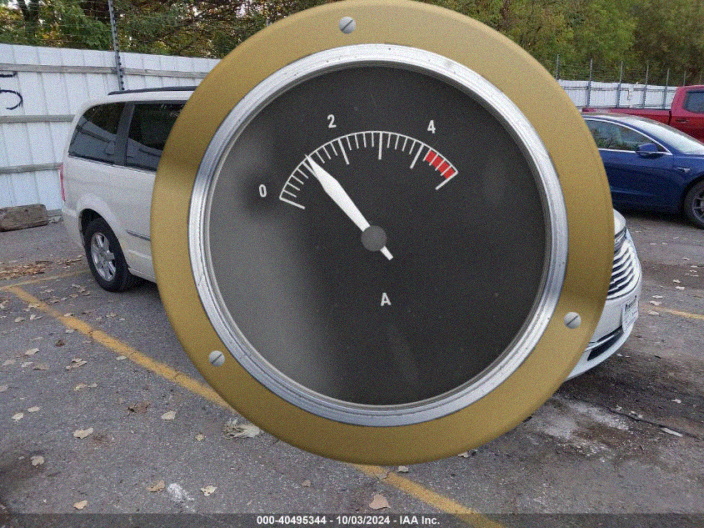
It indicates {"value": 1.2, "unit": "A"}
